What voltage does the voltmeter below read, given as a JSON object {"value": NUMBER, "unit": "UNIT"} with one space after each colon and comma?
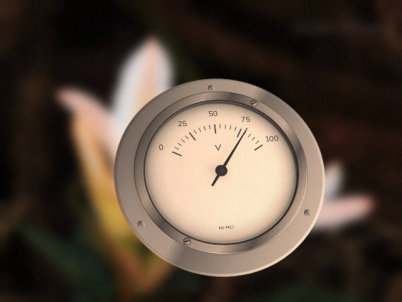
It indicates {"value": 80, "unit": "V"}
